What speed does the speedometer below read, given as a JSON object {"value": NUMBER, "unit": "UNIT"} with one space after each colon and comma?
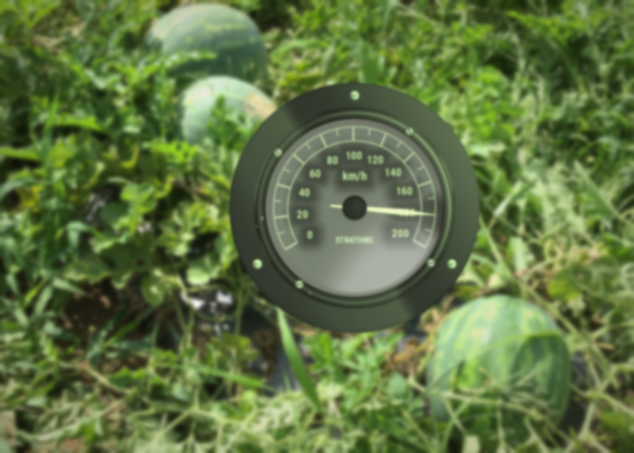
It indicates {"value": 180, "unit": "km/h"}
